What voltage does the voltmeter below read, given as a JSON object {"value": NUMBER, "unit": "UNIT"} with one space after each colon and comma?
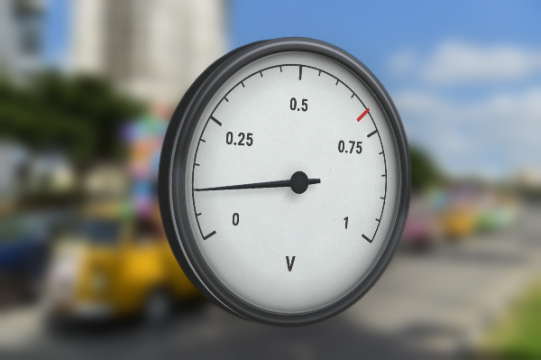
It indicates {"value": 0.1, "unit": "V"}
